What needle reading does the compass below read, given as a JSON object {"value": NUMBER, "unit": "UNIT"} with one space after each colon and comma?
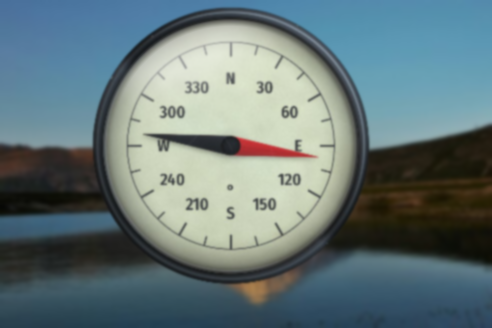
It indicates {"value": 97.5, "unit": "°"}
